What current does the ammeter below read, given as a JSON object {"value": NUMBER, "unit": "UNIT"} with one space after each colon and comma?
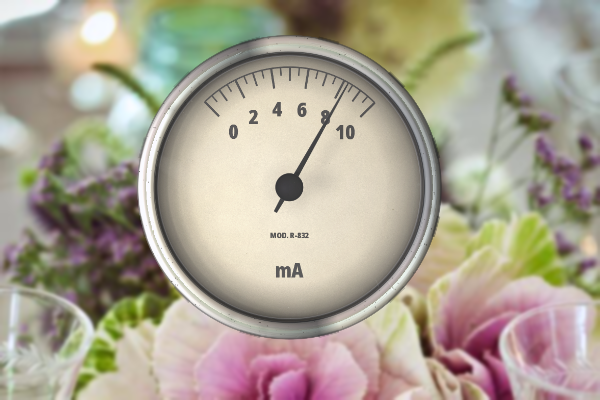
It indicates {"value": 8.25, "unit": "mA"}
